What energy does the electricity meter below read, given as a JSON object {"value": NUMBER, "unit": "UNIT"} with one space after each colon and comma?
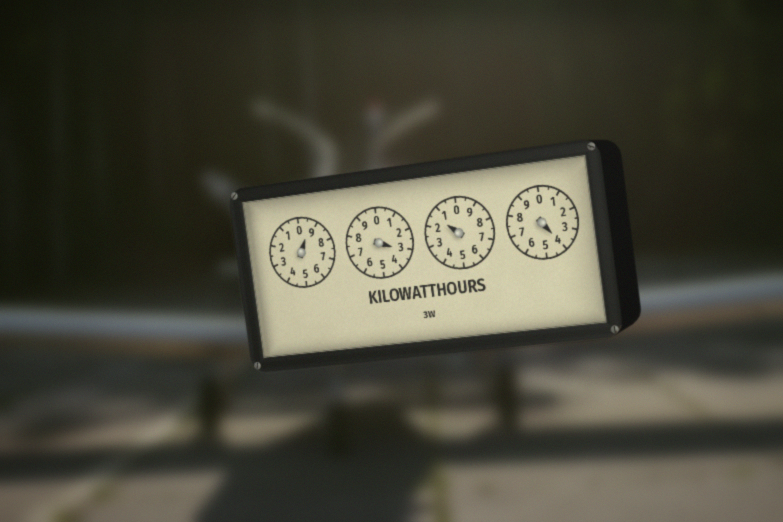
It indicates {"value": 9314, "unit": "kWh"}
